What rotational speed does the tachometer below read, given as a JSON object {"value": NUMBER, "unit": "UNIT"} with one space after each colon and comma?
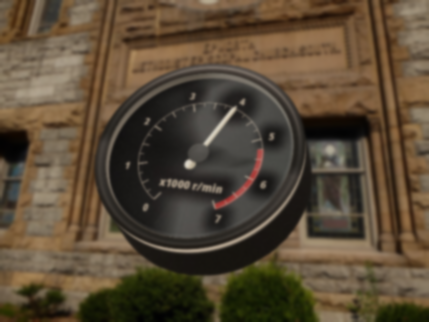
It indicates {"value": 4000, "unit": "rpm"}
